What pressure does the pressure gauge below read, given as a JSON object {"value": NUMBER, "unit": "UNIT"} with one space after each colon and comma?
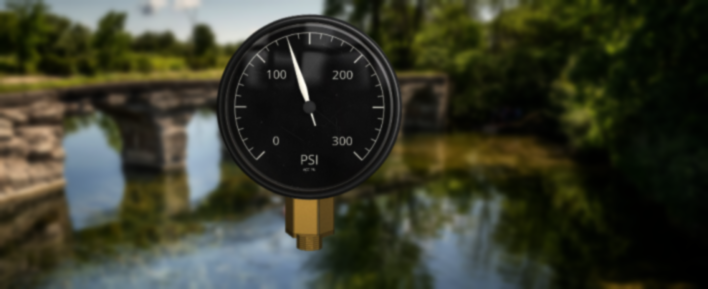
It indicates {"value": 130, "unit": "psi"}
